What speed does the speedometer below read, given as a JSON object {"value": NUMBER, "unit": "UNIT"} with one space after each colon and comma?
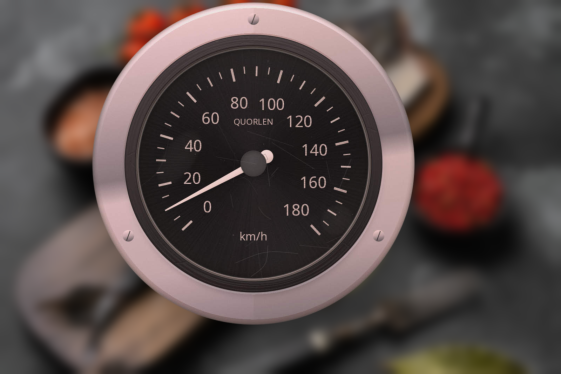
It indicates {"value": 10, "unit": "km/h"}
